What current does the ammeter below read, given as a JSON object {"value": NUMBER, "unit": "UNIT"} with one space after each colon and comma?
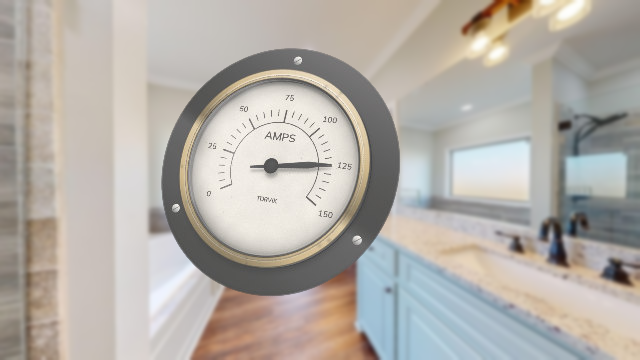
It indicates {"value": 125, "unit": "A"}
